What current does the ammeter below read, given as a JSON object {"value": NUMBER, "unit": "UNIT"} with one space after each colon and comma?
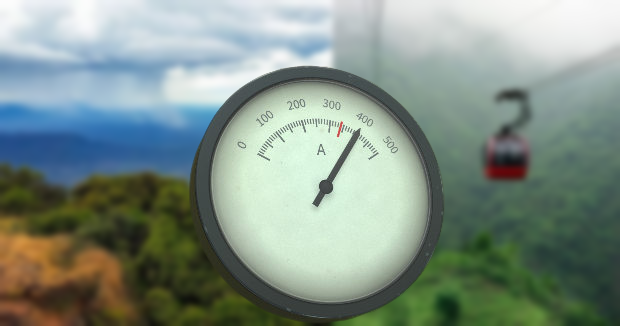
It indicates {"value": 400, "unit": "A"}
